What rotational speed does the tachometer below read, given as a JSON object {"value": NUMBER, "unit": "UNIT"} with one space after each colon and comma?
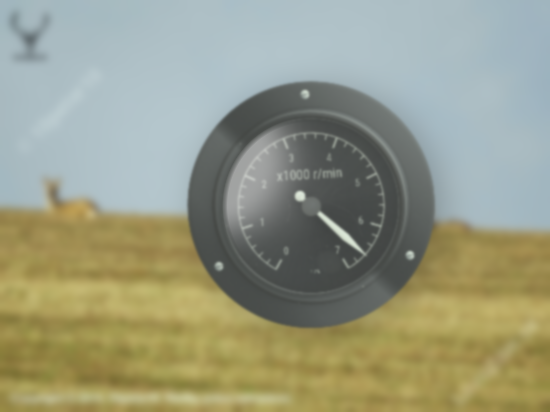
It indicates {"value": 6600, "unit": "rpm"}
